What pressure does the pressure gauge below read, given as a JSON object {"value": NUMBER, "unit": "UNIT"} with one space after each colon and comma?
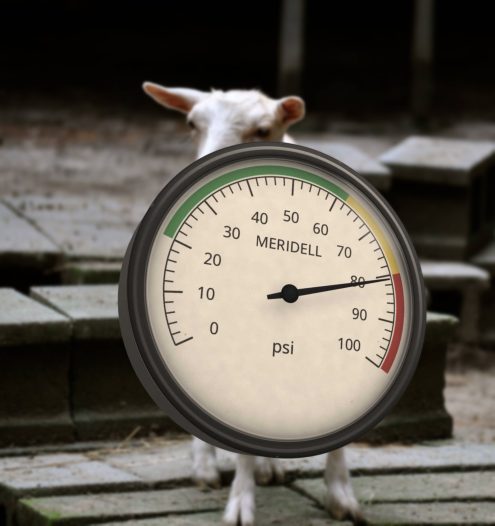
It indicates {"value": 81, "unit": "psi"}
